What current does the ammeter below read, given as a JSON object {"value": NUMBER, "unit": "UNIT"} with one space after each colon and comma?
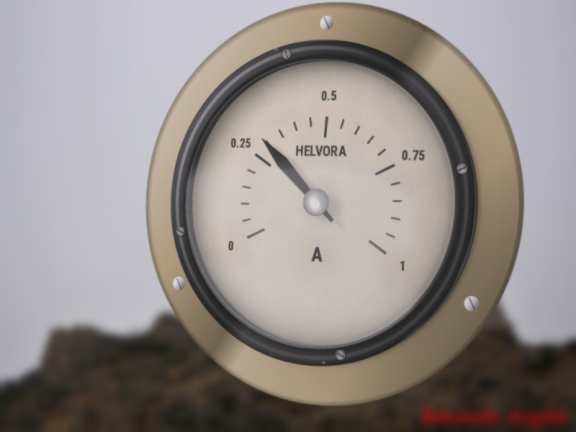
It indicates {"value": 0.3, "unit": "A"}
